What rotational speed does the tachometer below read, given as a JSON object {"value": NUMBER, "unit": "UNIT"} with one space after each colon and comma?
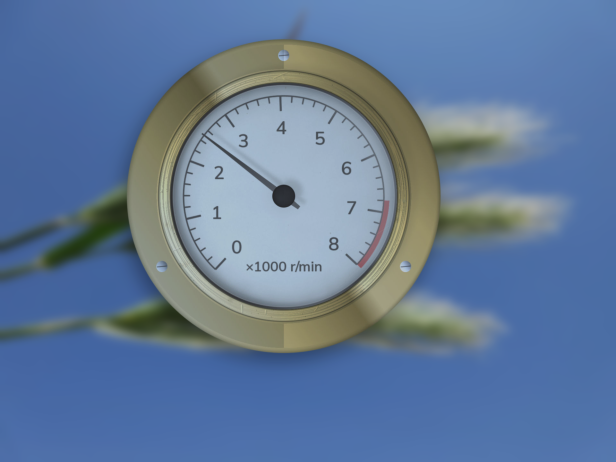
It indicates {"value": 2500, "unit": "rpm"}
